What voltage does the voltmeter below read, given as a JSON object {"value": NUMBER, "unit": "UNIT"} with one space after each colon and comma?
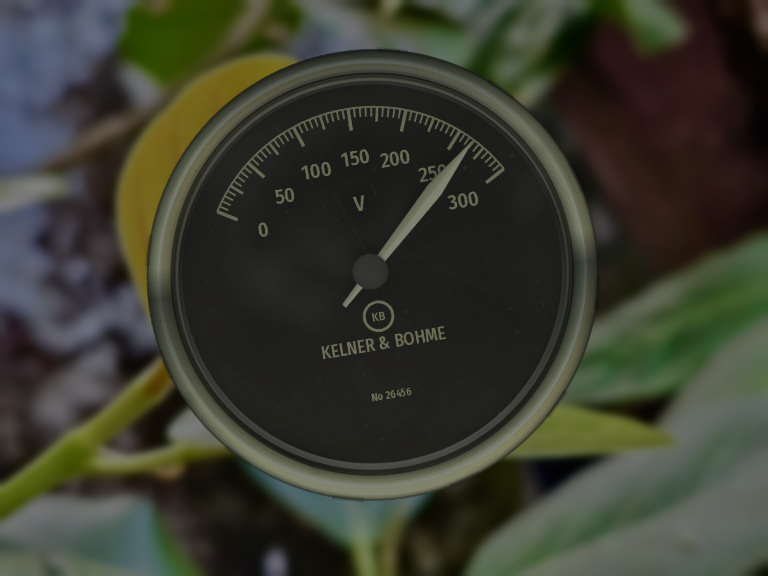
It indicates {"value": 265, "unit": "V"}
